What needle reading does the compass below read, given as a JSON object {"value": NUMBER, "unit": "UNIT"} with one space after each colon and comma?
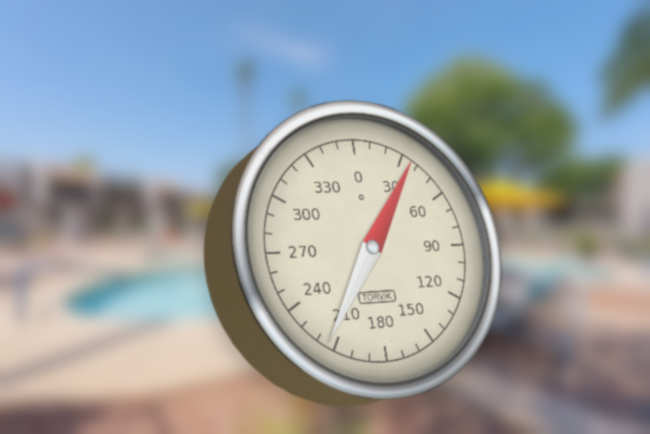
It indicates {"value": 35, "unit": "°"}
